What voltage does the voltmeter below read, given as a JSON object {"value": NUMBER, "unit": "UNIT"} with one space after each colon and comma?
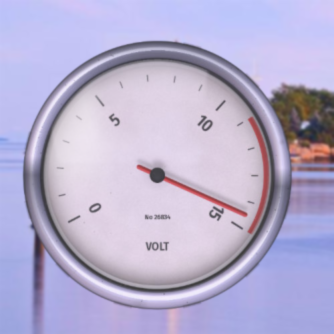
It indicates {"value": 14.5, "unit": "V"}
